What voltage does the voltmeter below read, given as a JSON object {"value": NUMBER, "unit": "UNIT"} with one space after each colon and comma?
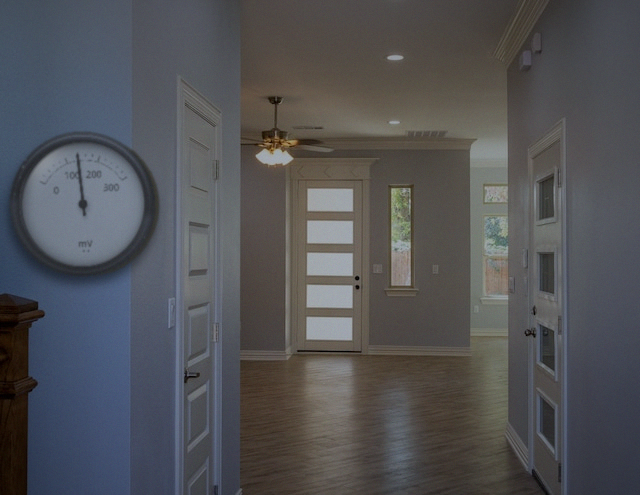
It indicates {"value": 140, "unit": "mV"}
